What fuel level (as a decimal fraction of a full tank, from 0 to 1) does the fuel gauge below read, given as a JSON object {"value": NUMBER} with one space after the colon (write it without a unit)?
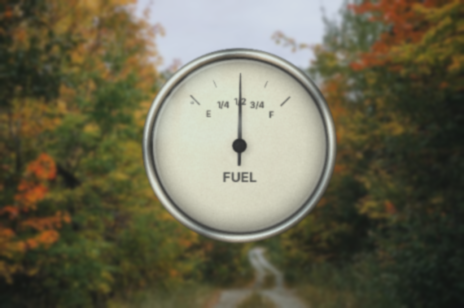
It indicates {"value": 0.5}
